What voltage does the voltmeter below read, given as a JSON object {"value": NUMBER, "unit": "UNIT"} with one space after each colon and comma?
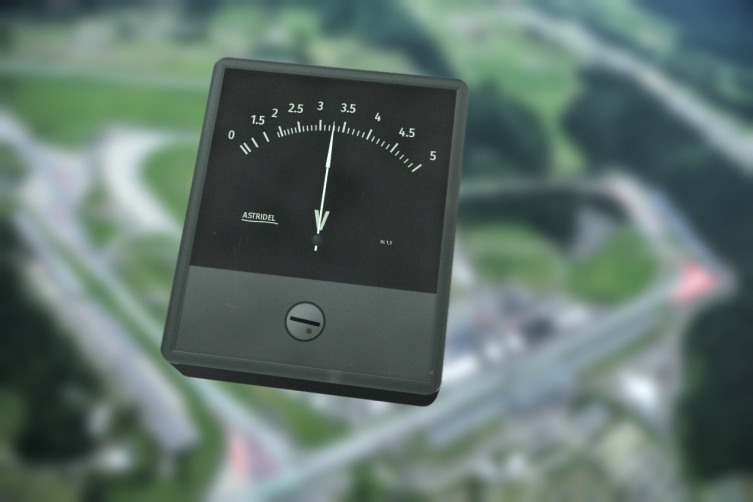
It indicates {"value": 3.3, "unit": "V"}
